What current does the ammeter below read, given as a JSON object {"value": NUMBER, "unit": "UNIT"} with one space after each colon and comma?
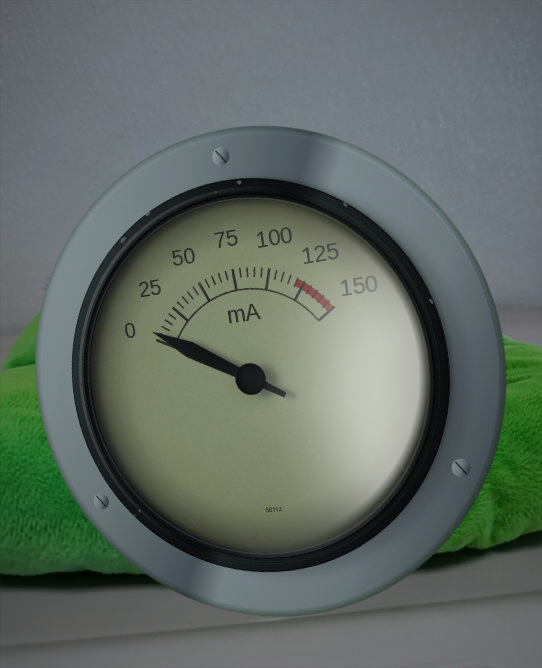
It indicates {"value": 5, "unit": "mA"}
